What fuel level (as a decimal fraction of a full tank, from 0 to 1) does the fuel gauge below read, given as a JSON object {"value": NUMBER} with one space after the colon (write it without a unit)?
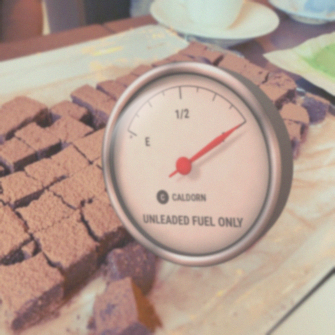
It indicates {"value": 1}
